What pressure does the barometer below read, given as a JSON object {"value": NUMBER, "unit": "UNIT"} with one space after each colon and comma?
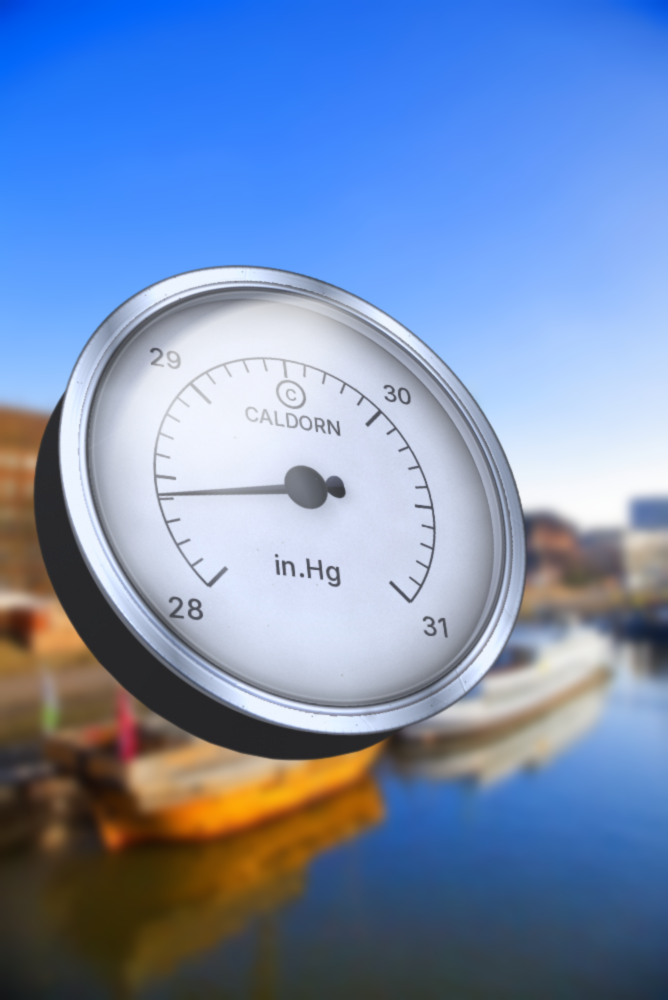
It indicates {"value": 28.4, "unit": "inHg"}
